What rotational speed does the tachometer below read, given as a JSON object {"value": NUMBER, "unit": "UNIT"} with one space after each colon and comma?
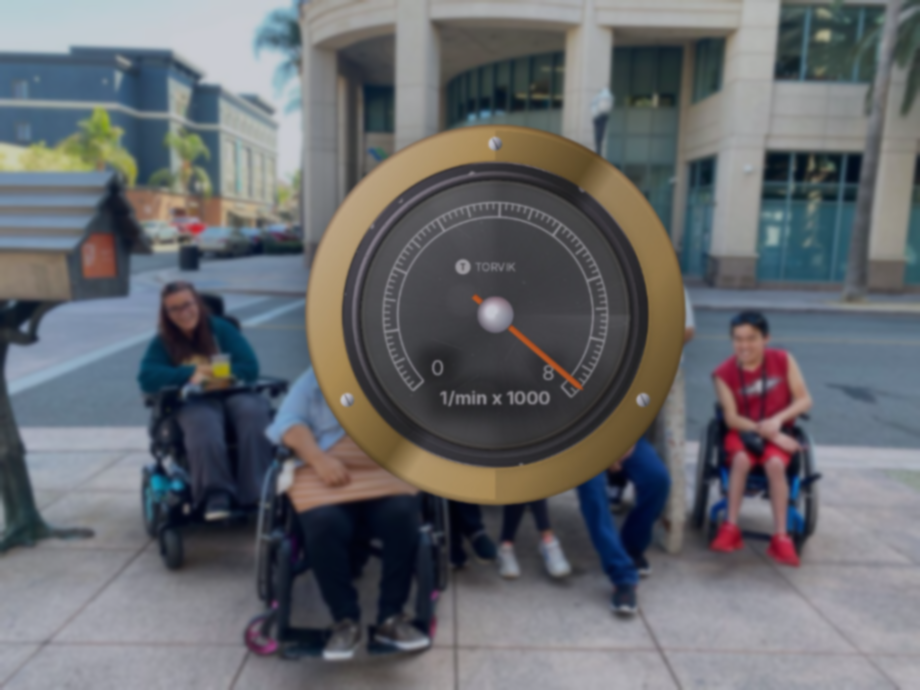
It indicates {"value": 7800, "unit": "rpm"}
